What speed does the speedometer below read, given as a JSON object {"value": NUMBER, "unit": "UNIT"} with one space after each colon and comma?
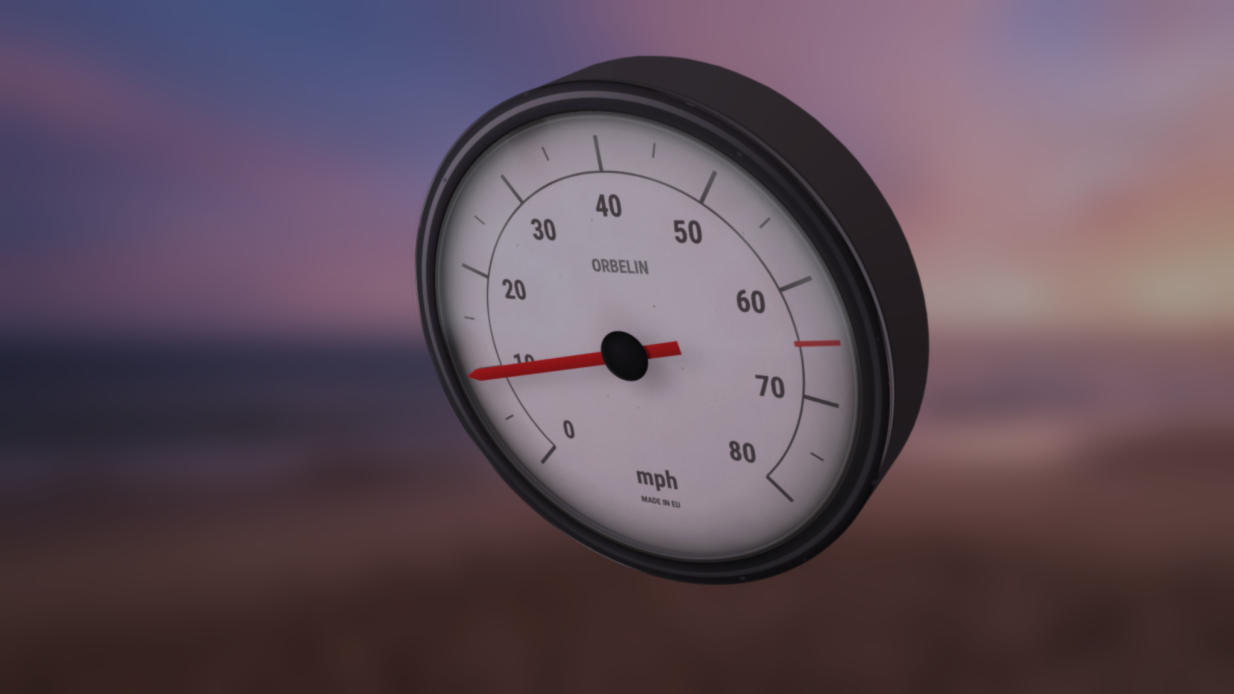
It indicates {"value": 10, "unit": "mph"}
